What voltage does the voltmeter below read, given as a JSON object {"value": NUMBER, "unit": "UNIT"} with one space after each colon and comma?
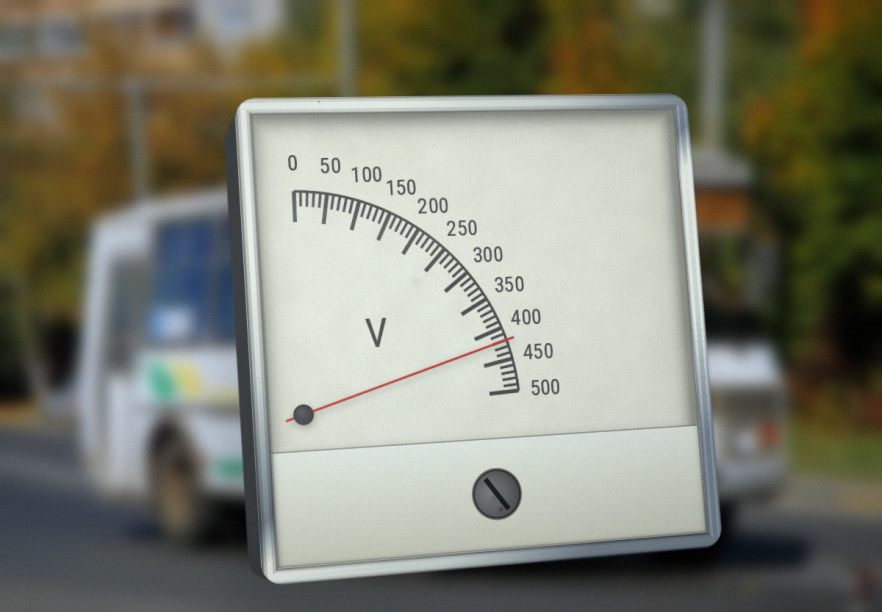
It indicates {"value": 420, "unit": "V"}
